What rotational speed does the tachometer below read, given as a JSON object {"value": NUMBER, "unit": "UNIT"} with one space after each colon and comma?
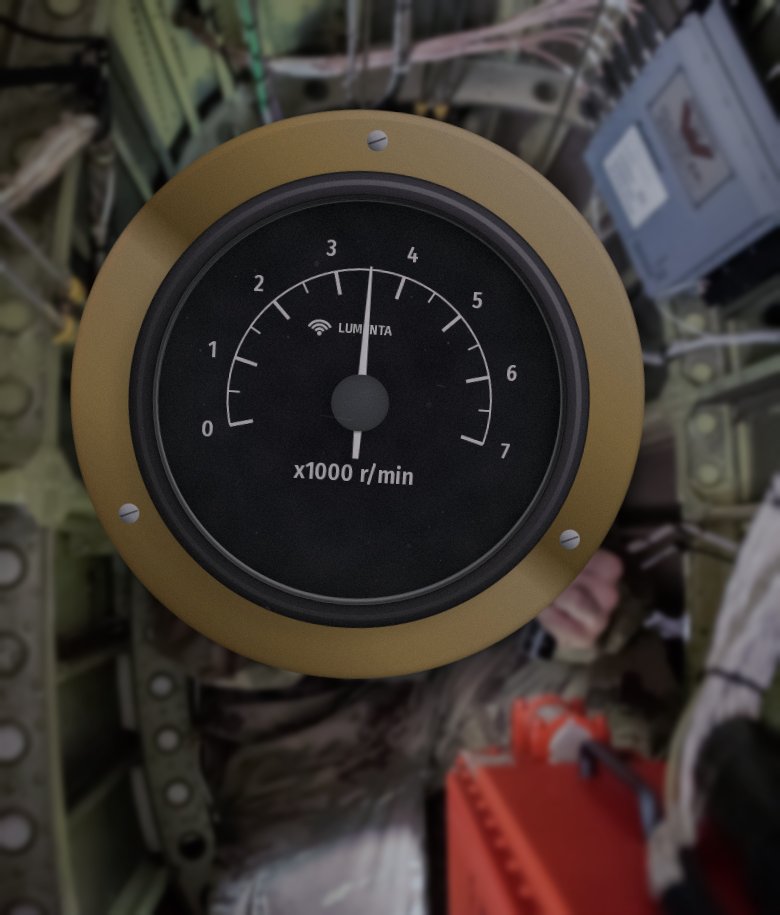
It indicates {"value": 3500, "unit": "rpm"}
